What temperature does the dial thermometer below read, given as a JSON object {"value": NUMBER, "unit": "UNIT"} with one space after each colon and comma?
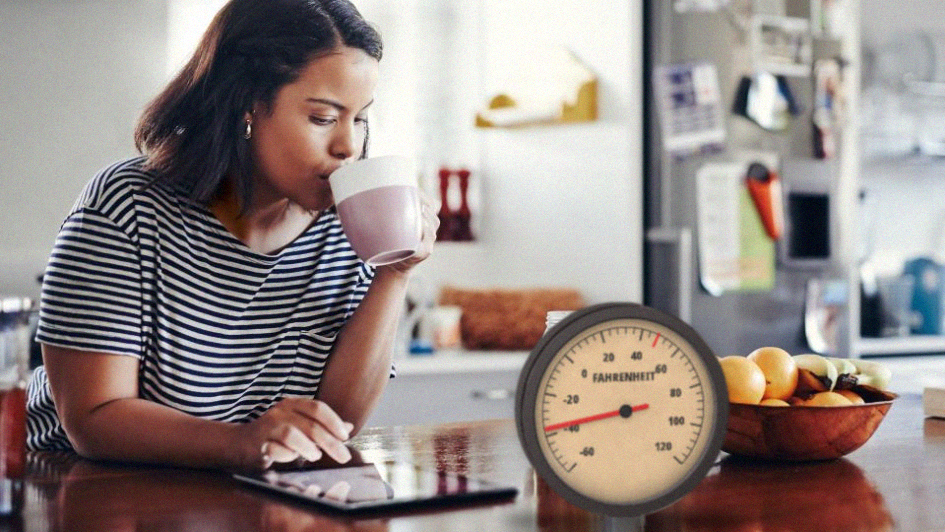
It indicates {"value": -36, "unit": "°F"}
